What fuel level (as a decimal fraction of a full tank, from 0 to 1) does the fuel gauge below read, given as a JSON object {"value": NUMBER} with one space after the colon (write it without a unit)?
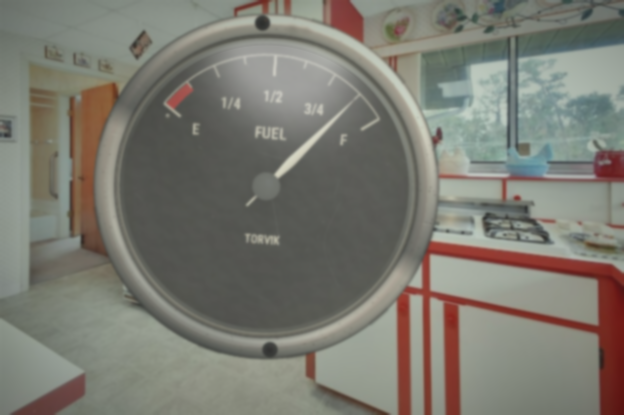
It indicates {"value": 0.875}
